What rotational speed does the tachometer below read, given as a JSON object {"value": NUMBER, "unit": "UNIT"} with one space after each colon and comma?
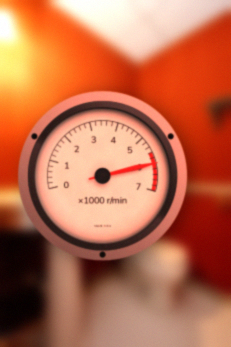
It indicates {"value": 6000, "unit": "rpm"}
